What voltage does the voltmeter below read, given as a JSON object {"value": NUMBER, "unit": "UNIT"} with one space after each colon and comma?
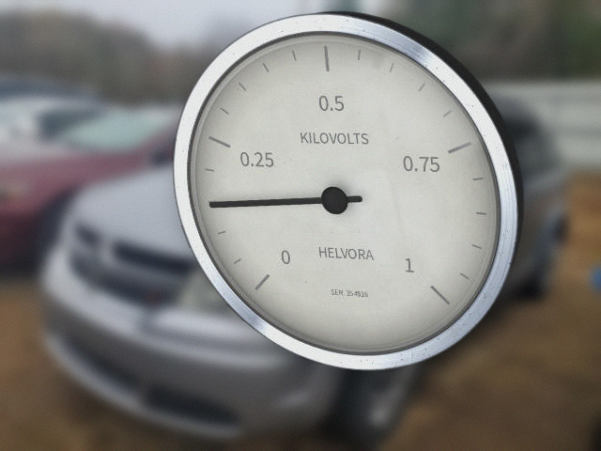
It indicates {"value": 0.15, "unit": "kV"}
